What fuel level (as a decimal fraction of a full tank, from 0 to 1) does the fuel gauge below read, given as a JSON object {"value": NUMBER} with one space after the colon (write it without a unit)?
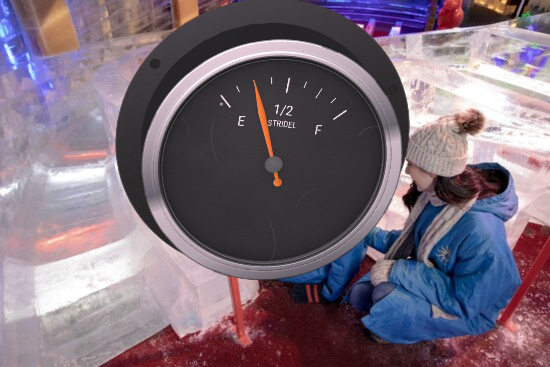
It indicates {"value": 0.25}
